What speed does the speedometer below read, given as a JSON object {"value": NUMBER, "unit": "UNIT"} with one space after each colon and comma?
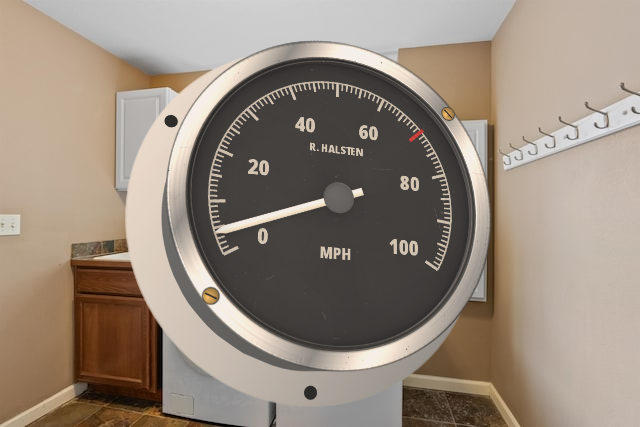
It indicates {"value": 4, "unit": "mph"}
